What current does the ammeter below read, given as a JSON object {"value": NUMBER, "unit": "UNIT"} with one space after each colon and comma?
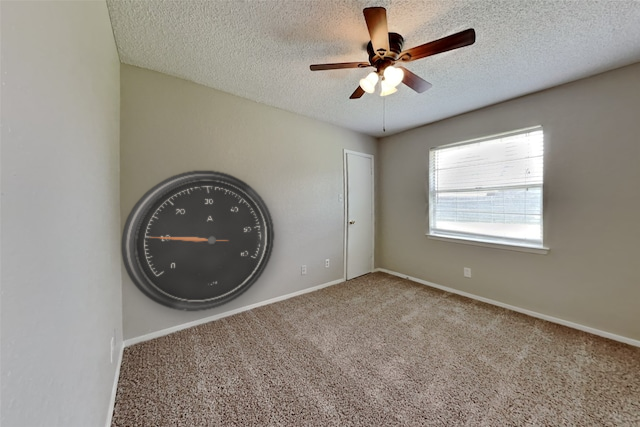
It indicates {"value": 10, "unit": "A"}
